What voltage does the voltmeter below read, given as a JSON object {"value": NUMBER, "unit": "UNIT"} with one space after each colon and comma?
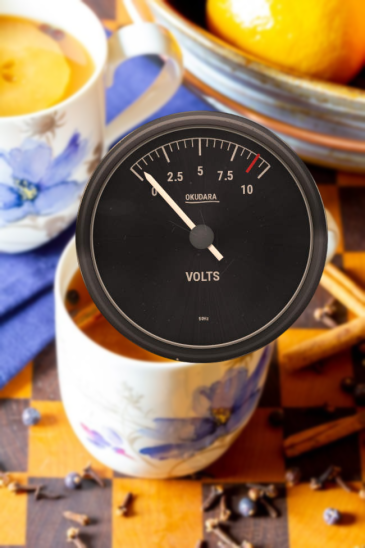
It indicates {"value": 0.5, "unit": "V"}
